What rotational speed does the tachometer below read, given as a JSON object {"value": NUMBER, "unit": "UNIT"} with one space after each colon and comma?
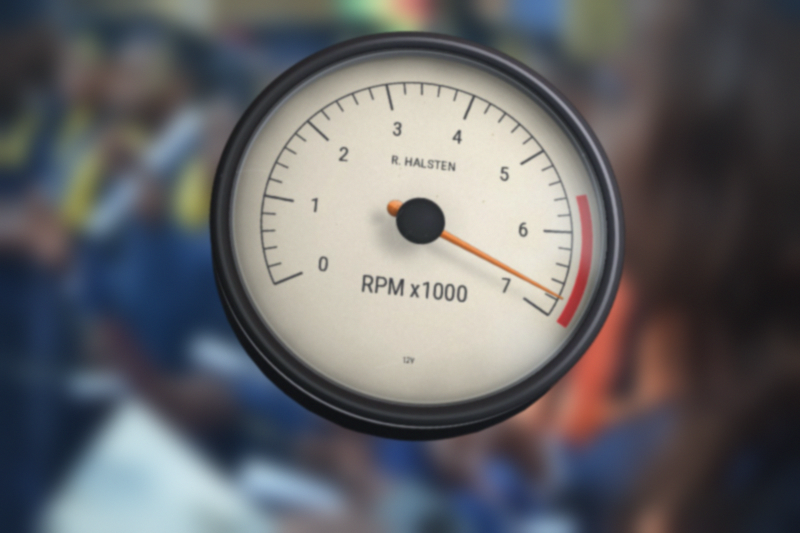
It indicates {"value": 6800, "unit": "rpm"}
